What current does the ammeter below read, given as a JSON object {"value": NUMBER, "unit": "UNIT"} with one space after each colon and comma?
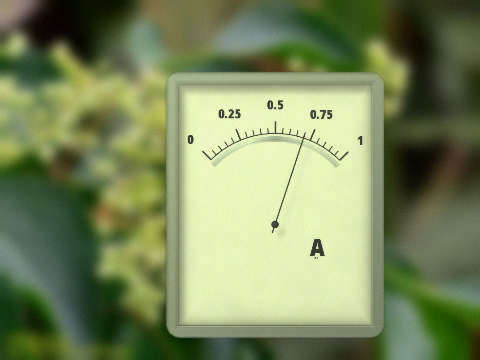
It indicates {"value": 0.7, "unit": "A"}
